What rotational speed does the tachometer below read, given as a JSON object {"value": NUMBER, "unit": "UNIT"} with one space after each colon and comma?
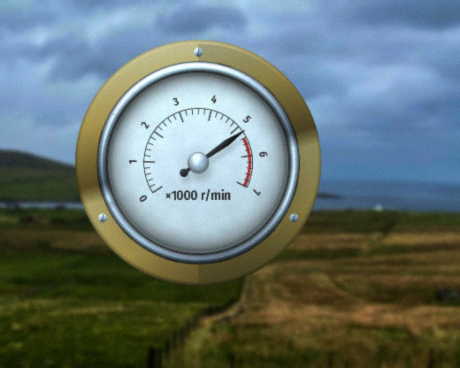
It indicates {"value": 5200, "unit": "rpm"}
